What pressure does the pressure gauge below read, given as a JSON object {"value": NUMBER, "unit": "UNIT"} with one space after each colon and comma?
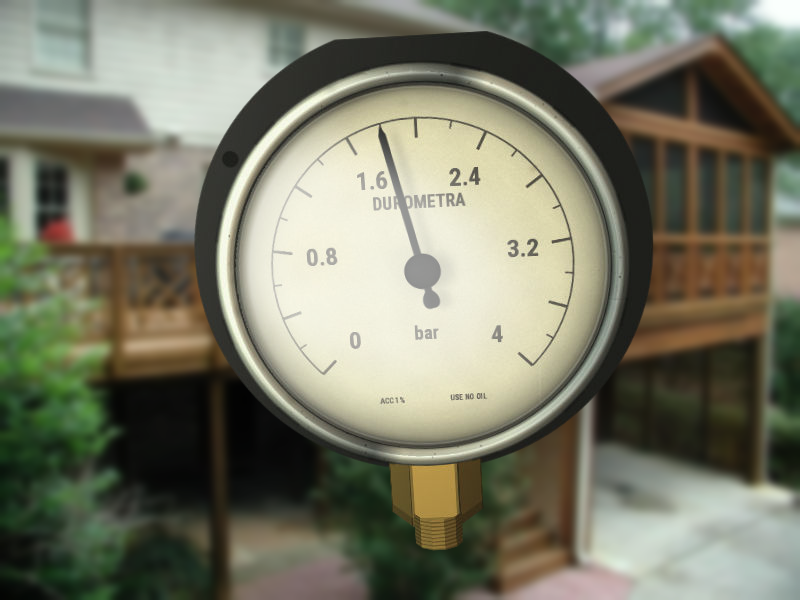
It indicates {"value": 1.8, "unit": "bar"}
